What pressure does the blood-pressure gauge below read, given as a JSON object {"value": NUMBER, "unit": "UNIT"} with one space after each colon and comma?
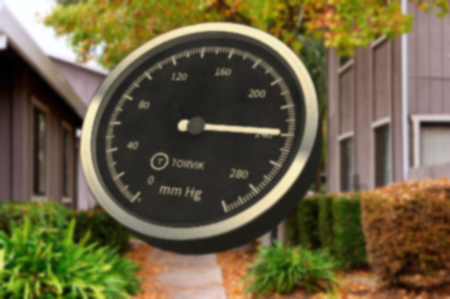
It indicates {"value": 240, "unit": "mmHg"}
